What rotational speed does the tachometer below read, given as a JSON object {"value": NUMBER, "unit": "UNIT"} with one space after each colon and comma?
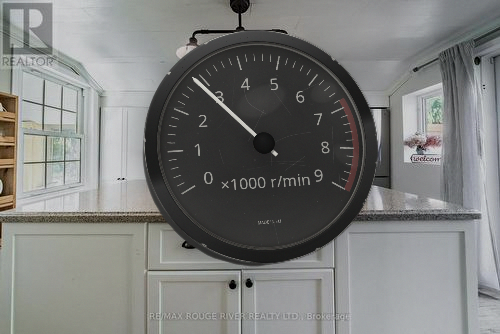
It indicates {"value": 2800, "unit": "rpm"}
